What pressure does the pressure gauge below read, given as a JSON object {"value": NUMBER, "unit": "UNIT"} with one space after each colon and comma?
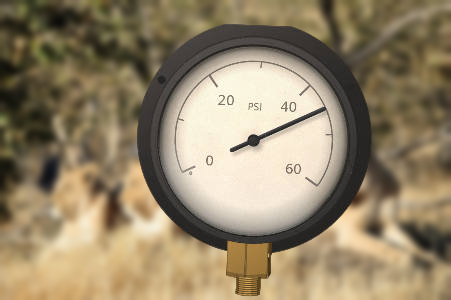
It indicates {"value": 45, "unit": "psi"}
